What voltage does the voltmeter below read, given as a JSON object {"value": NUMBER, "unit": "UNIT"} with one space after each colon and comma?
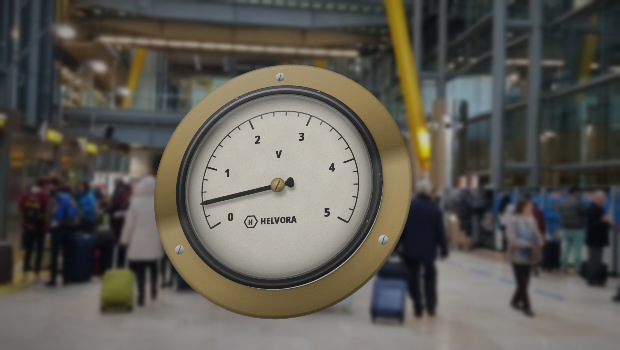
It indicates {"value": 0.4, "unit": "V"}
